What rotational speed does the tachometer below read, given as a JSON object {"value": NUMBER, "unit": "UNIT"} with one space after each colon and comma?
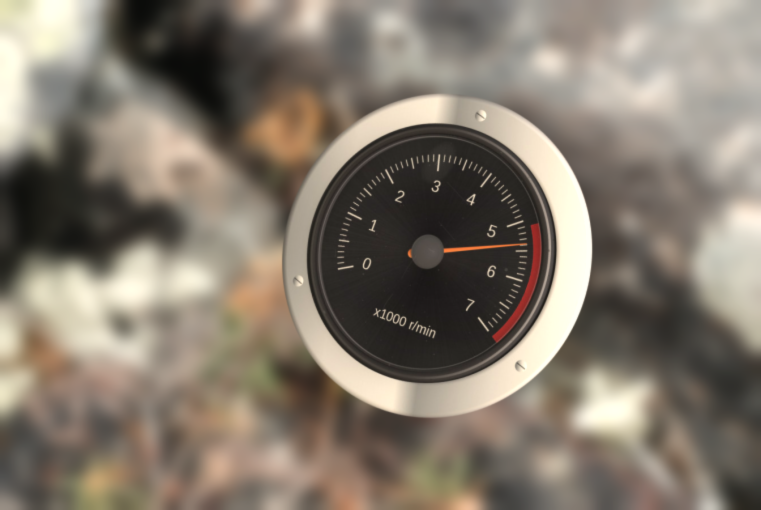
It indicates {"value": 5400, "unit": "rpm"}
